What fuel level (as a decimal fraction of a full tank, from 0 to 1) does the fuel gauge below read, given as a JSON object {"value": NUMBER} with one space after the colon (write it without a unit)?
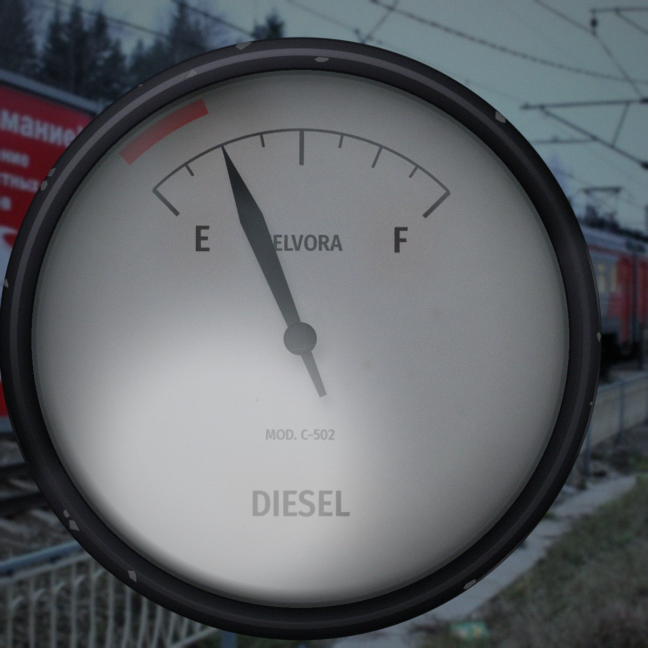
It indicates {"value": 0.25}
